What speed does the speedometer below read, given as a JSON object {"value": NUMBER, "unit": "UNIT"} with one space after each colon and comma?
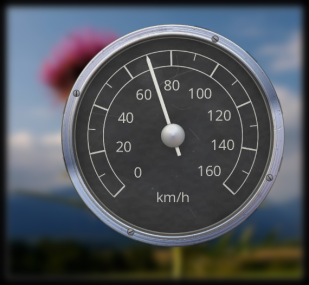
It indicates {"value": 70, "unit": "km/h"}
